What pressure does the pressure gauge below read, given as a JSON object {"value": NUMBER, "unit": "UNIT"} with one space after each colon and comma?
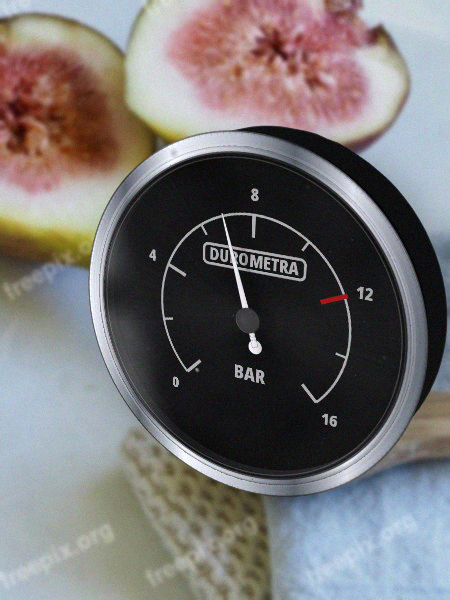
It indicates {"value": 7, "unit": "bar"}
